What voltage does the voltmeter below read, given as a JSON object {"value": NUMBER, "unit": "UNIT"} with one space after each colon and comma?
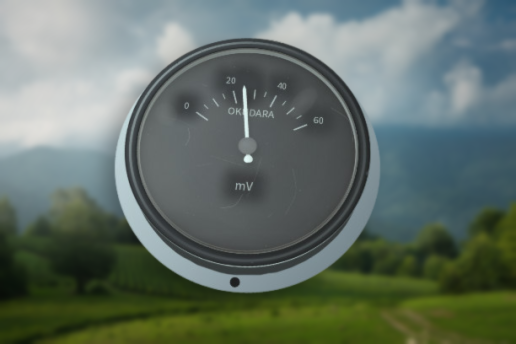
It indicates {"value": 25, "unit": "mV"}
